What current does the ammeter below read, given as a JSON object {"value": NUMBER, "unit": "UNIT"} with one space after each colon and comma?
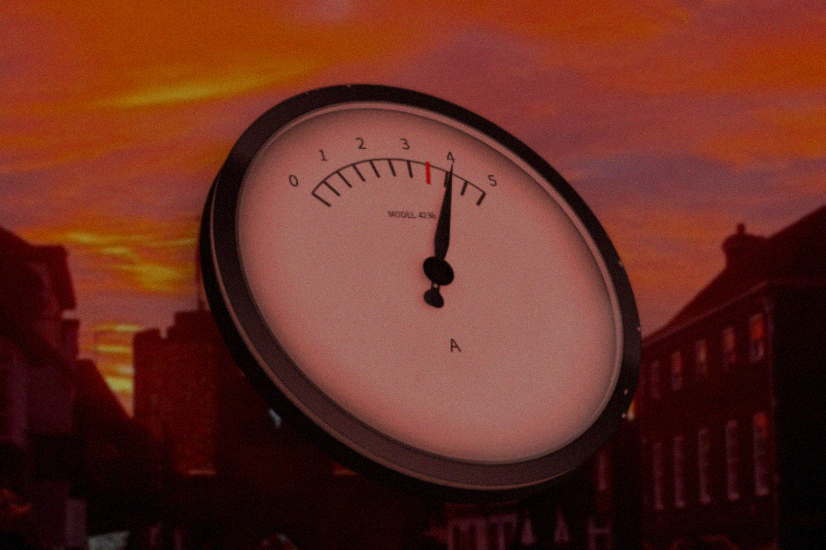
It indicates {"value": 4, "unit": "A"}
